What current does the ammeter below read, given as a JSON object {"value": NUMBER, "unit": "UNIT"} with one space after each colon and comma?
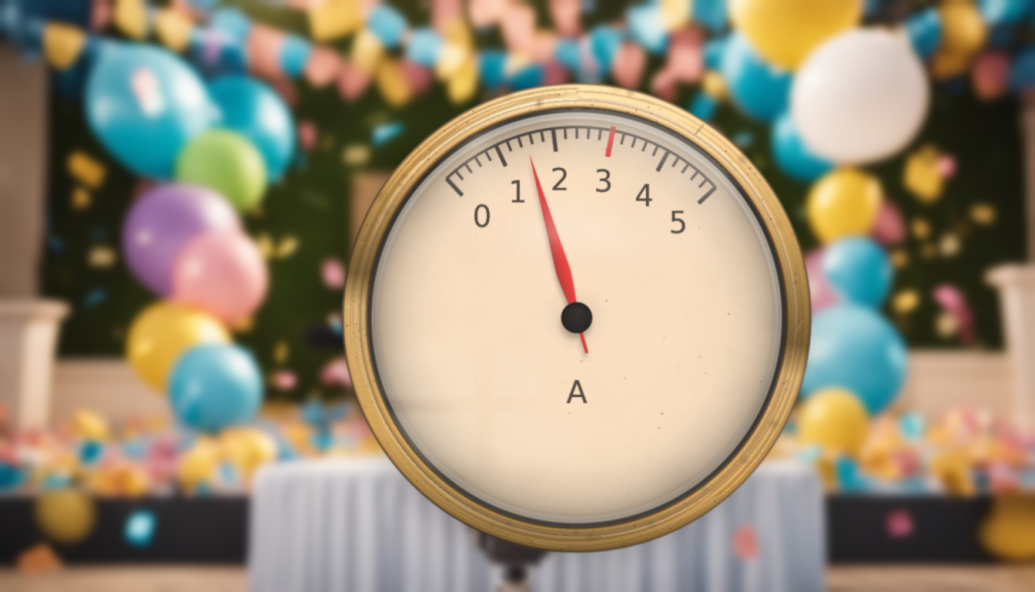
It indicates {"value": 1.5, "unit": "A"}
